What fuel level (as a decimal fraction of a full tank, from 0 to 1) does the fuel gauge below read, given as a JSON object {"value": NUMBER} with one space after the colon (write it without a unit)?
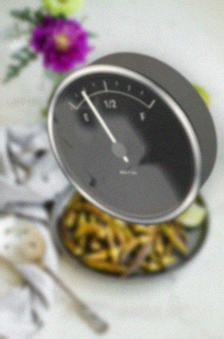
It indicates {"value": 0.25}
